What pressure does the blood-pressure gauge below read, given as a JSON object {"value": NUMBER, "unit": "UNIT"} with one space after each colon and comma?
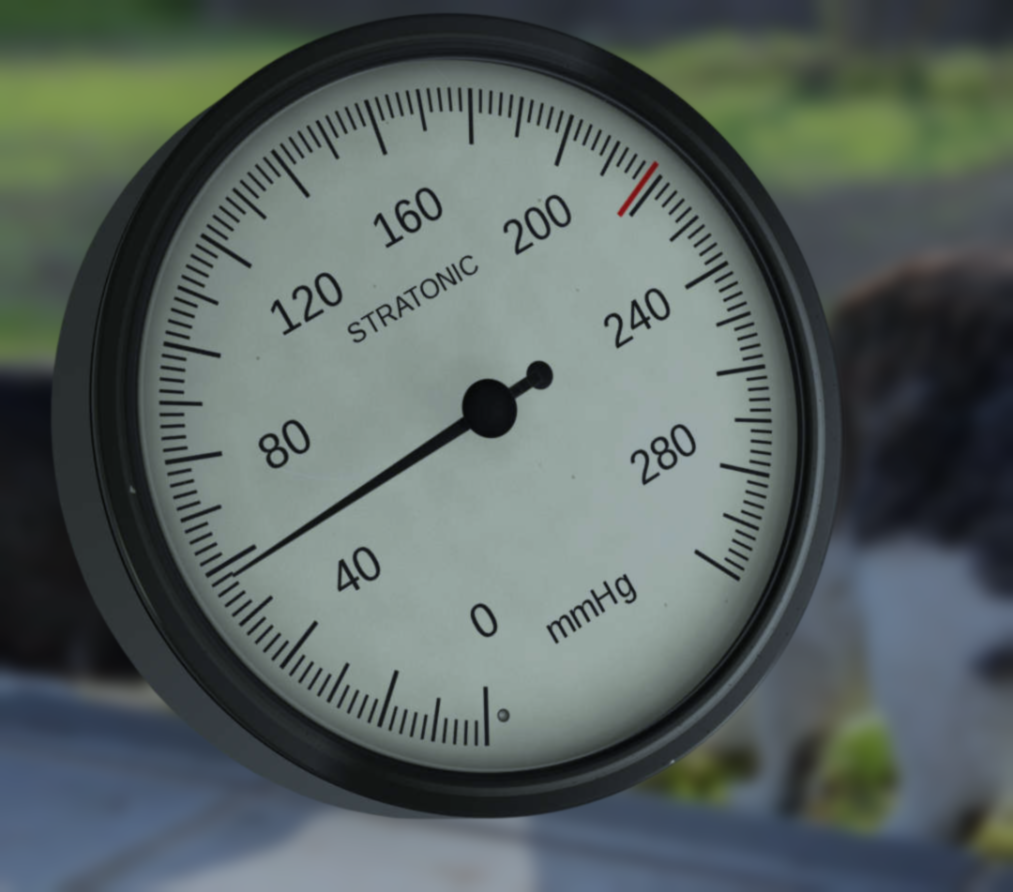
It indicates {"value": 58, "unit": "mmHg"}
